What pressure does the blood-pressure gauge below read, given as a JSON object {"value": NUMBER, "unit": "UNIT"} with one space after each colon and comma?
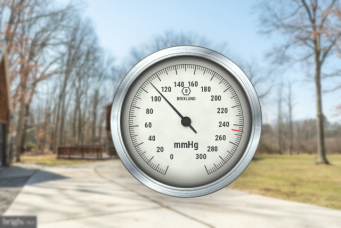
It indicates {"value": 110, "unit": "mmHg"}
